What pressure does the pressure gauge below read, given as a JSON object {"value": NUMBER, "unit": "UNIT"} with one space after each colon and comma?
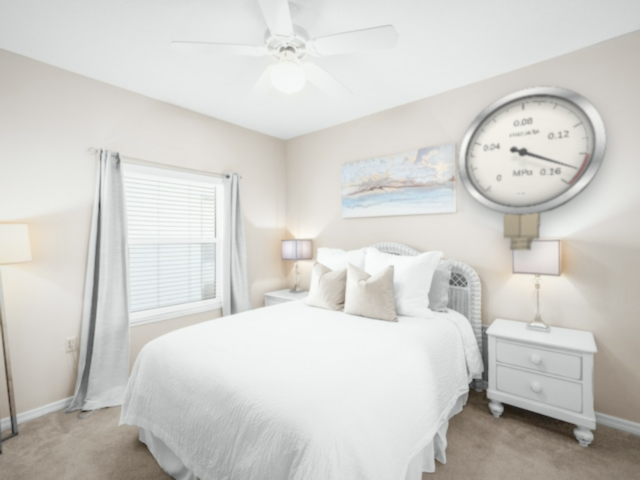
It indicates {"value": 0.15, "unit": "MPa"}
